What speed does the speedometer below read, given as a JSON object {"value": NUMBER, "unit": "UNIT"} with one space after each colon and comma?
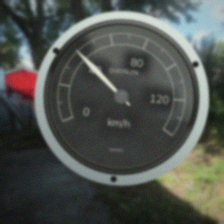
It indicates {"value": 40, "unit": "km/h"}
